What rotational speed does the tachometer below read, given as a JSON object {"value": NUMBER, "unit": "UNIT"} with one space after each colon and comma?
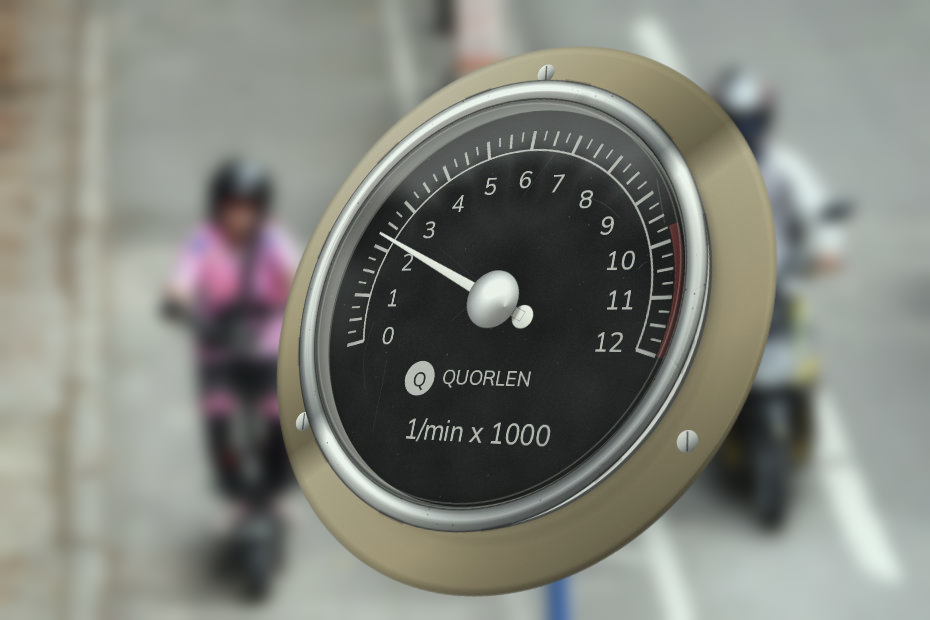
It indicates {"value": 2250, "unit": "rpm"}
